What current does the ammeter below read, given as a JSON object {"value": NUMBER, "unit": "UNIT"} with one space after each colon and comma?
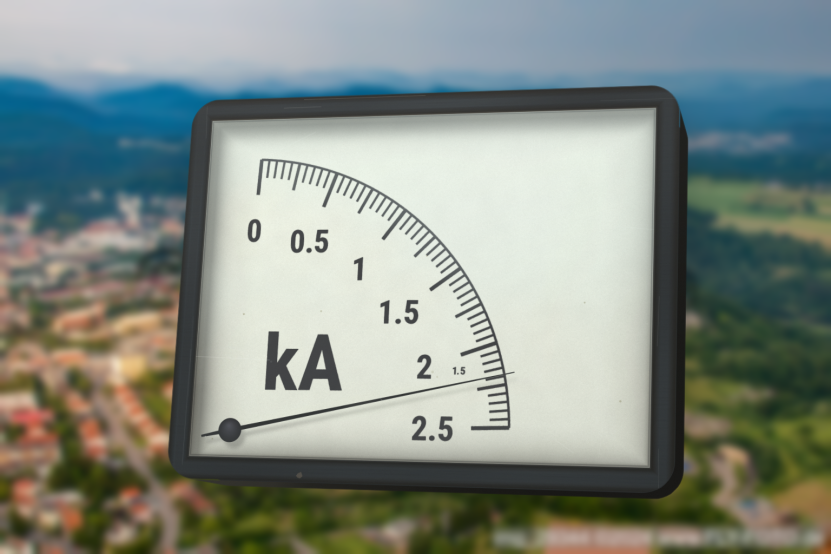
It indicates {"value": 2.2, "unit": "kA"}
